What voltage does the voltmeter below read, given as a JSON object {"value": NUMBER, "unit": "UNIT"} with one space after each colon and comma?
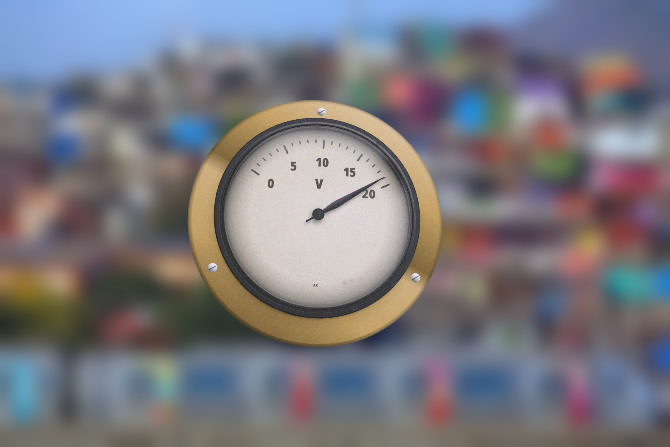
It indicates {"value": 19, "unit": "V"}
